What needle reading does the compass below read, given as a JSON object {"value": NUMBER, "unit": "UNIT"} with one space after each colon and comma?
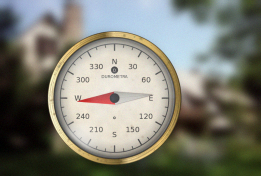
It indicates {"value": 265, "unit": "°"}
